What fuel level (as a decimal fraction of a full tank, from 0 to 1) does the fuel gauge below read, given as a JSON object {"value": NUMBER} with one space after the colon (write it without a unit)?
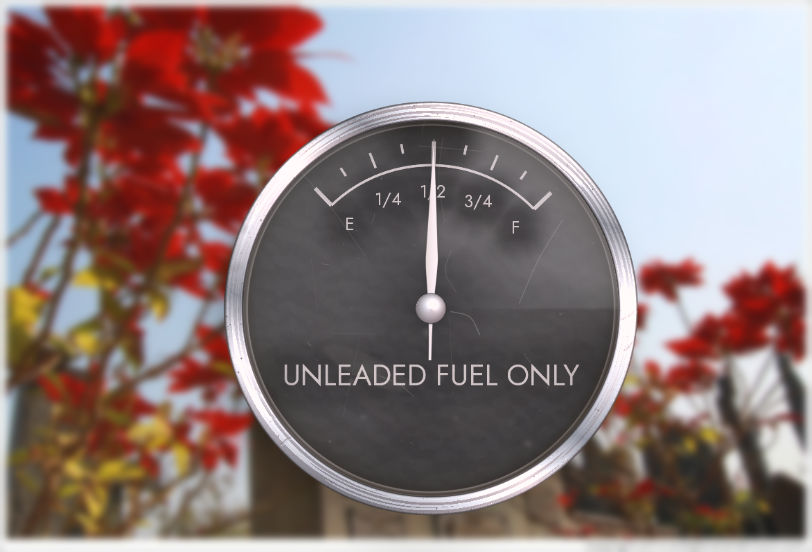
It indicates {"value": 0.5}
